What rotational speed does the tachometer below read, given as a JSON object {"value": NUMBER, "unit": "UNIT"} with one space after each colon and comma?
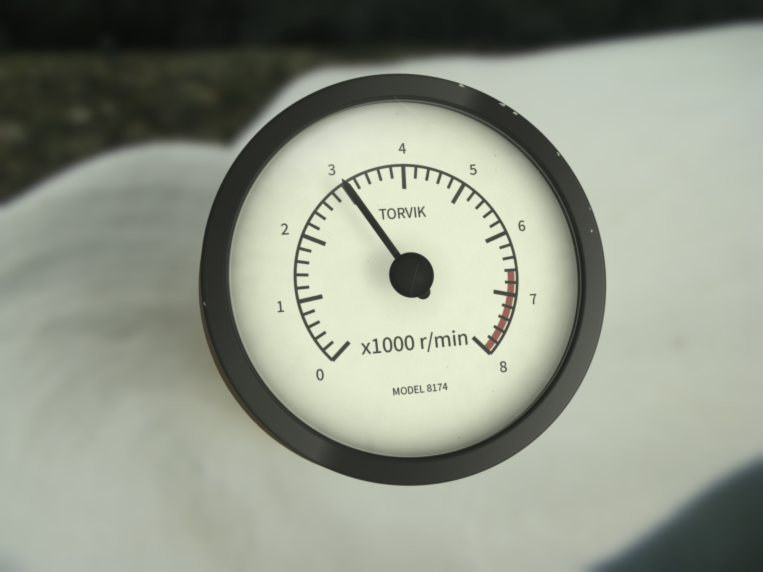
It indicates {"value": 3000, "unit": "rpm"}
